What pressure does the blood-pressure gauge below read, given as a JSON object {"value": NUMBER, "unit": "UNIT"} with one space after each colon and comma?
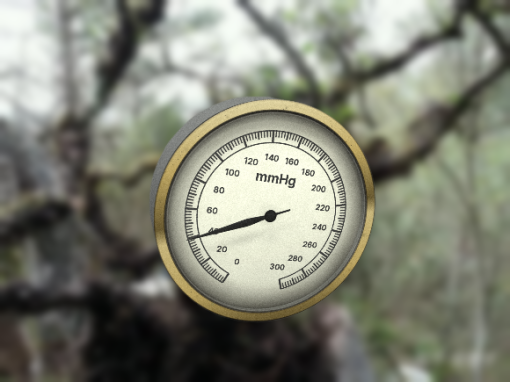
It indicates {"value": 40, "unit": "mmHg"}
